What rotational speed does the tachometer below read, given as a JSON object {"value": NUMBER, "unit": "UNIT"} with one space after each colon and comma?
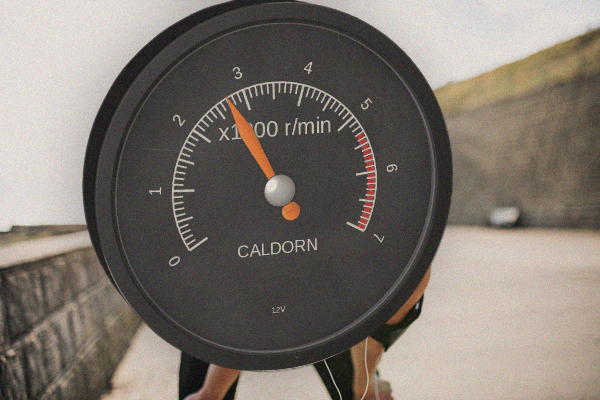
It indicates {"value": 2700, "unit": "rpm"}
